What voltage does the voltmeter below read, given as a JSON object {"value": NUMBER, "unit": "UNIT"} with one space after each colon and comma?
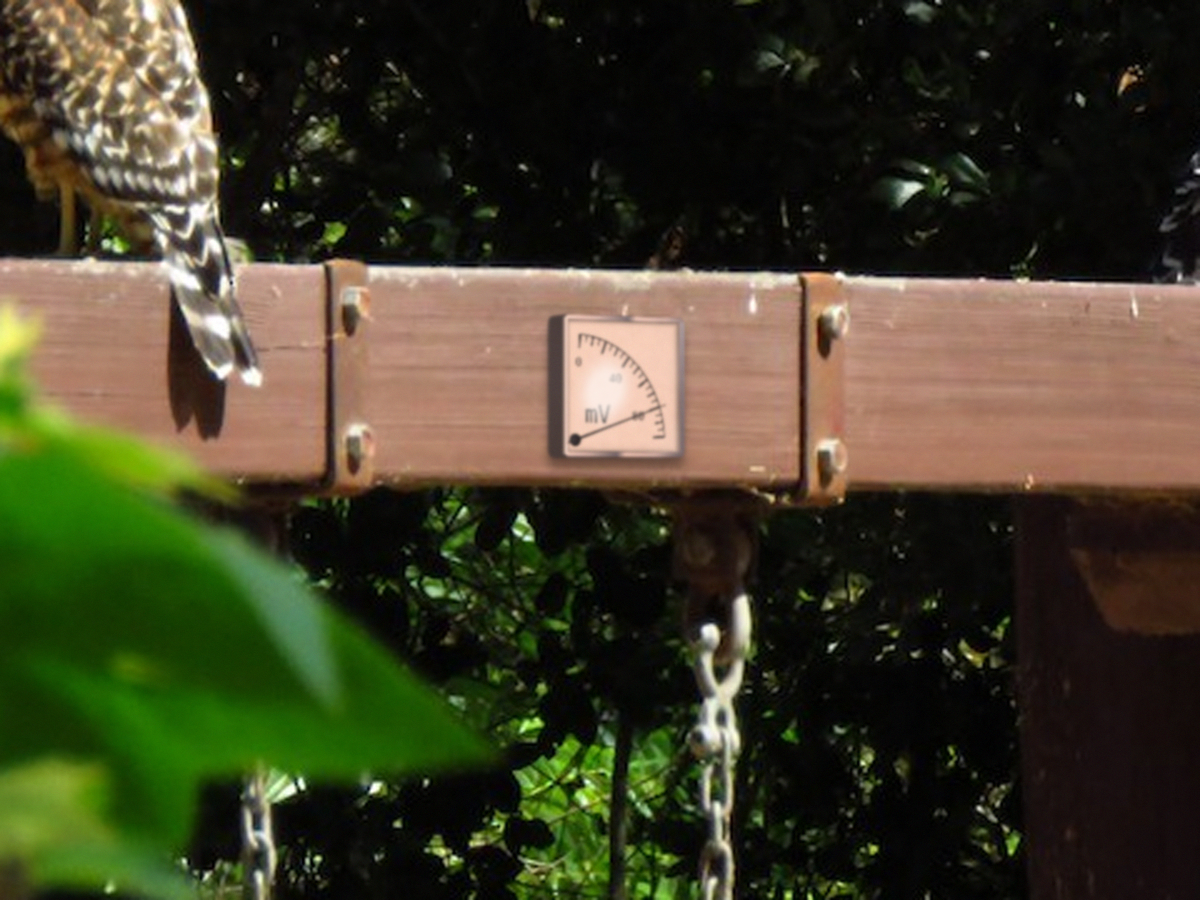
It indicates {"value": 80, "unit": "mV"}
